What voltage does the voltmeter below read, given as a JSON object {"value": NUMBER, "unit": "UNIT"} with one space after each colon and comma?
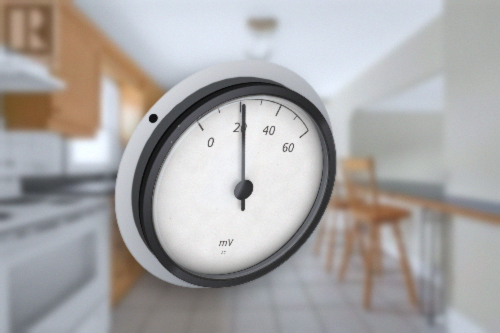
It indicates {"value": 20, "unit": "mV"}
